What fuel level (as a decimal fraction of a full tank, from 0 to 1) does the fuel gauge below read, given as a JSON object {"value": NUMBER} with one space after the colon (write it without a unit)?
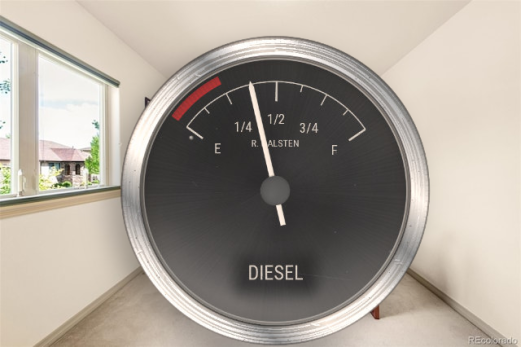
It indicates {"value": 0.375}
